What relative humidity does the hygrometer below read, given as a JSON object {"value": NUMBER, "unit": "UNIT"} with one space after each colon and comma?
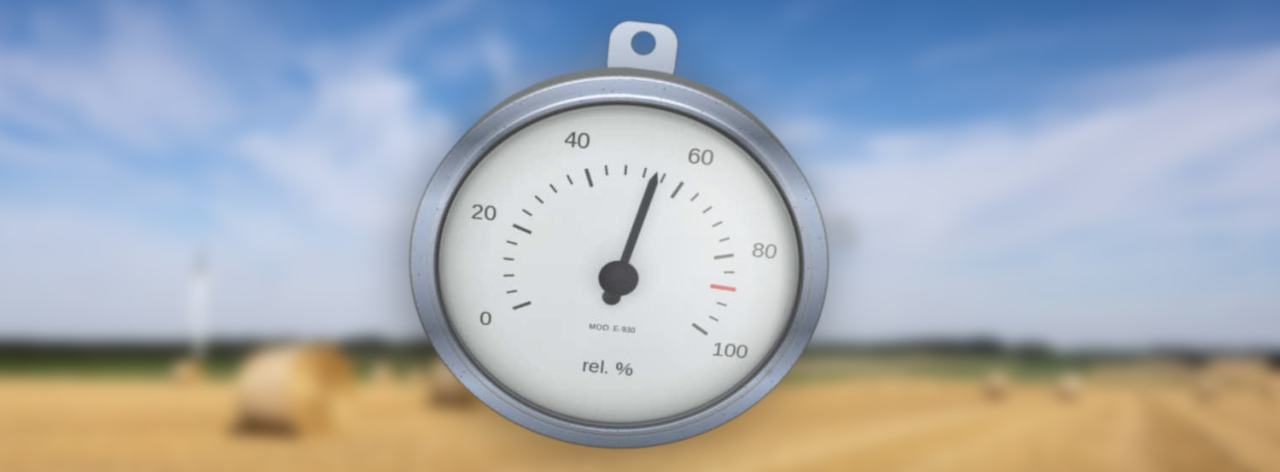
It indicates {"value": 54, "unit": "%"}
